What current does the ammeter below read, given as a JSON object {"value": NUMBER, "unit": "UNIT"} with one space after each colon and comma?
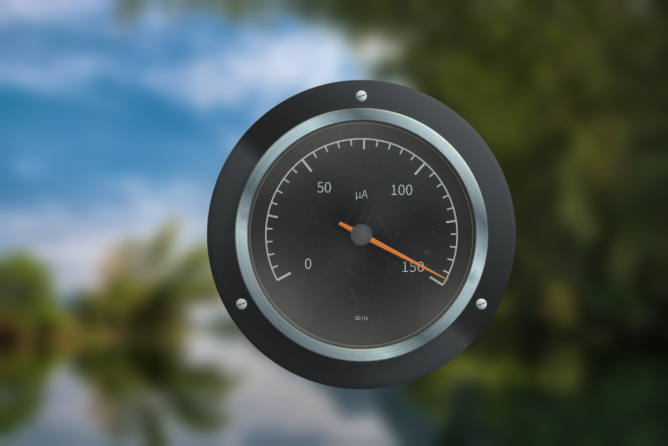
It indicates {"value": 147.5, "unit": "µA"}
